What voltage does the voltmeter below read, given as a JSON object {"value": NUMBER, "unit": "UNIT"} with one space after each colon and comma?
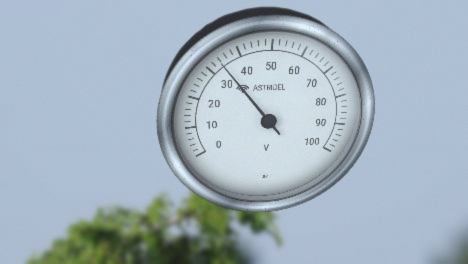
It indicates {"value": 34, "unit": "V"}
